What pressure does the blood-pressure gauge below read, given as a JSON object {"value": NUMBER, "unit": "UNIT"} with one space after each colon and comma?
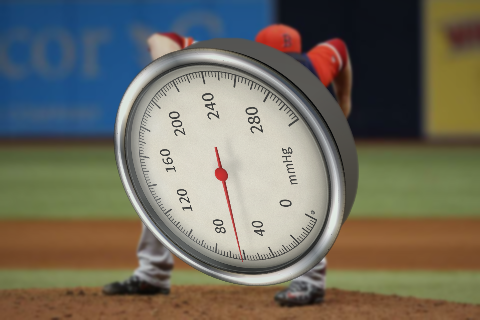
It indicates {"value": 60, "unit": "mmHg"}
